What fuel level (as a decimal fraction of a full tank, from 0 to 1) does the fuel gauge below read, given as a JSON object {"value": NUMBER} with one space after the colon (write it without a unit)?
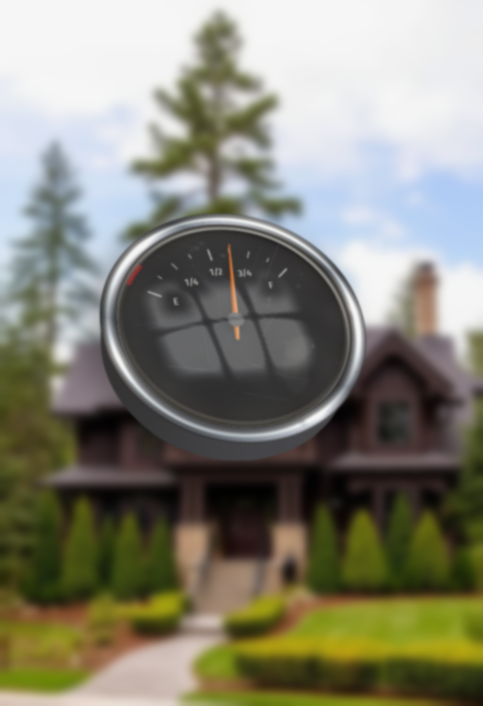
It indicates {"value": 0.625}
